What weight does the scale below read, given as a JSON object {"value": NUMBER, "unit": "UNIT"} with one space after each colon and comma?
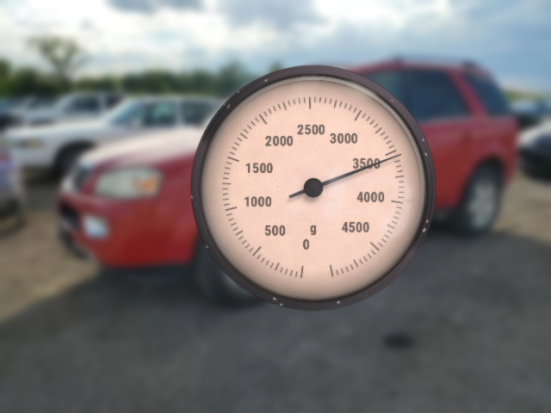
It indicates {"value": 3550, "unit": "g"}
